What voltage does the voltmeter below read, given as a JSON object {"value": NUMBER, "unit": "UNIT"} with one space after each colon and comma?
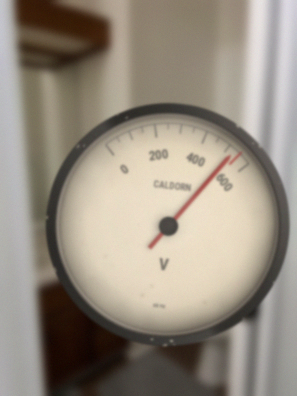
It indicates {"value": 525, "unit": "V"}
